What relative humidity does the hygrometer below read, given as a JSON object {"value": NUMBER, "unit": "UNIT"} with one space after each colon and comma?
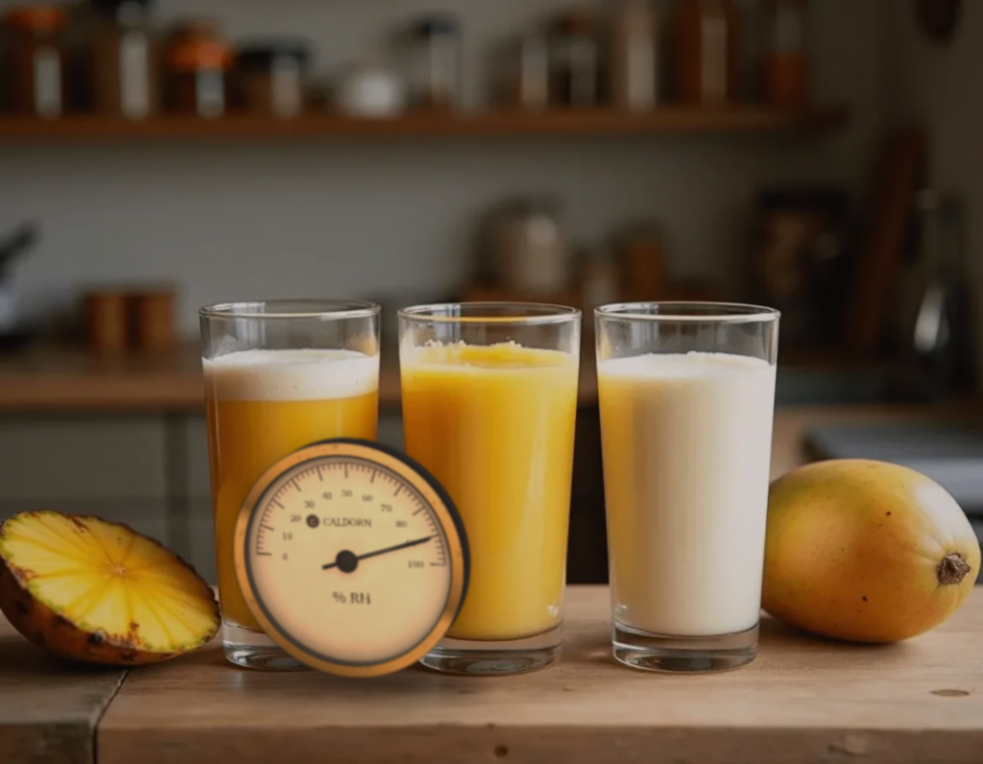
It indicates {"value": 90, "unit": "%"}
